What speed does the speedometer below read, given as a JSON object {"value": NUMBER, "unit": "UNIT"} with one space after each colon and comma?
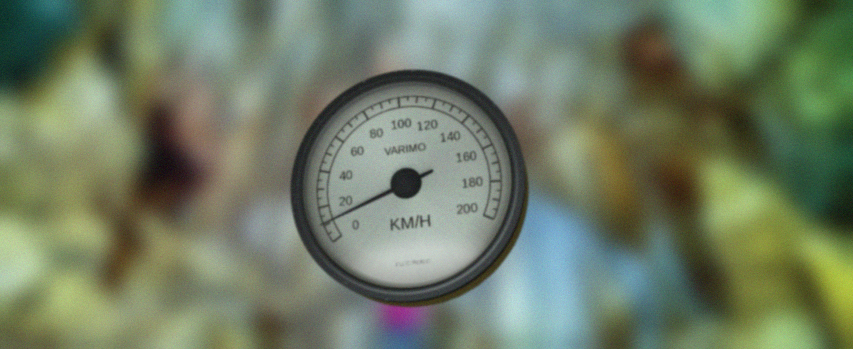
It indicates {"value": 10, "unit": "km/h"}
